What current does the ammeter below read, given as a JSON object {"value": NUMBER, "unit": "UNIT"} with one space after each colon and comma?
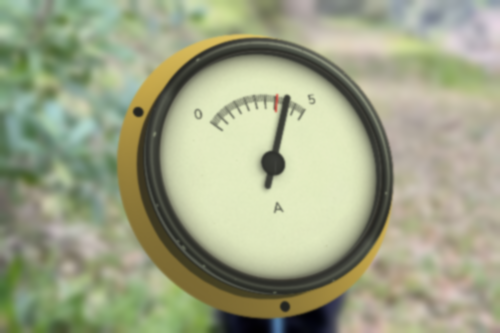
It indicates {"value": 4, "unit": "A"}
